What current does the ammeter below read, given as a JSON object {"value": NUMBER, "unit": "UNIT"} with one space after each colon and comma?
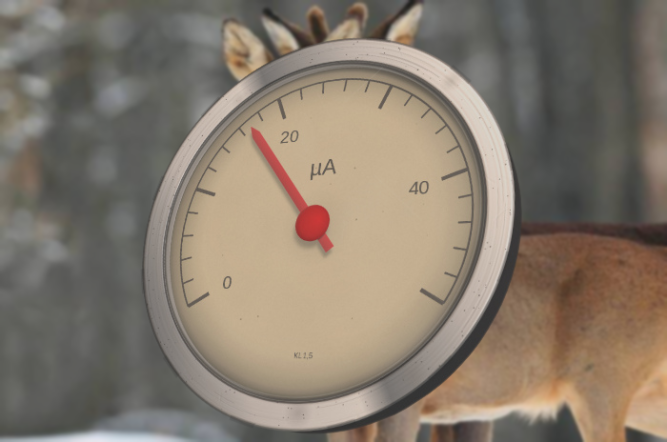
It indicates {"value": 17, "unit": "µA"}
